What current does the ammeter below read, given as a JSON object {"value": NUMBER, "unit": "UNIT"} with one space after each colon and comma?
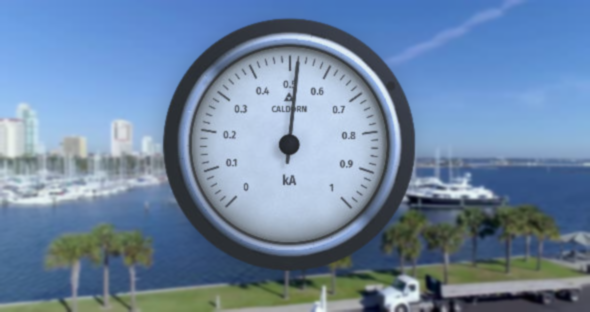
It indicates {"value": 0.52, "unit": "kA"}
